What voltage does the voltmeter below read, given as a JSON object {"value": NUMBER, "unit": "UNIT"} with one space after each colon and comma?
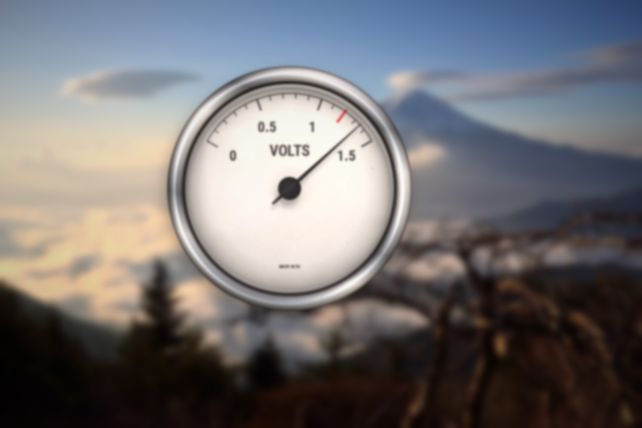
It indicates {"value": 1.35, "unit": "V"}
